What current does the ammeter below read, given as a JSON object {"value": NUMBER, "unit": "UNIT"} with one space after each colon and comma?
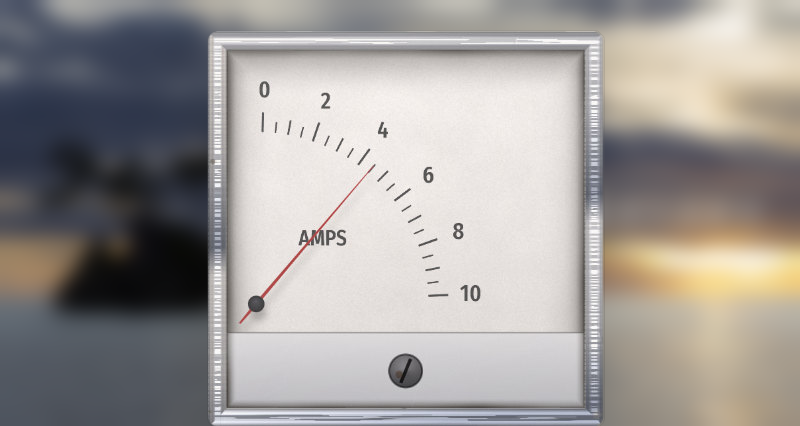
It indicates {"value": 4.5, "unit": "A"}
